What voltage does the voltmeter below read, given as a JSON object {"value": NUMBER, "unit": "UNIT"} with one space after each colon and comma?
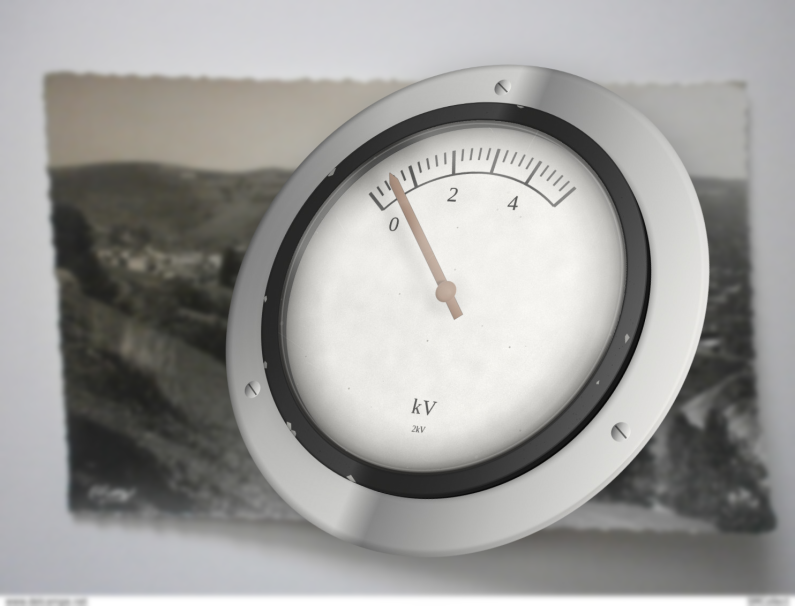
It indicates {"value": 0.6, "unit": "kV"}
